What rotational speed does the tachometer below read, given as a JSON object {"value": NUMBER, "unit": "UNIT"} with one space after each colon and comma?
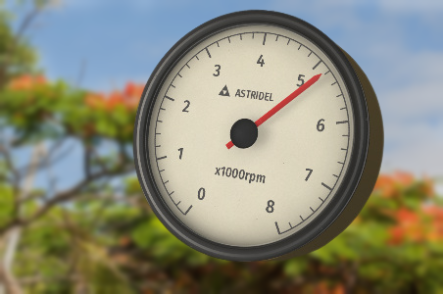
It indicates {"value": 5200, "unit": "rpm"}
